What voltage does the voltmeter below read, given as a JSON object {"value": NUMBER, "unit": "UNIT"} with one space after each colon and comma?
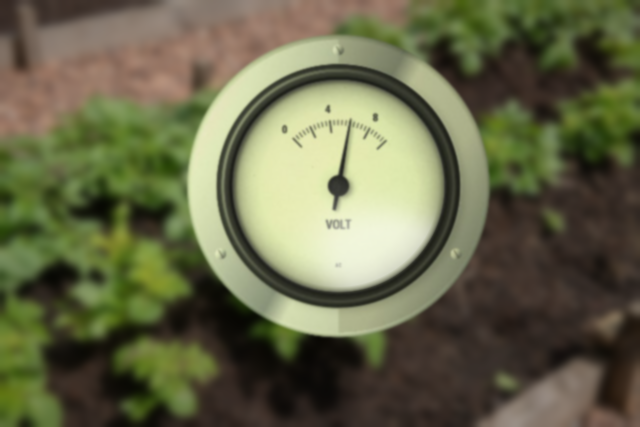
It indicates {"value": 6, "unit": "V"}
